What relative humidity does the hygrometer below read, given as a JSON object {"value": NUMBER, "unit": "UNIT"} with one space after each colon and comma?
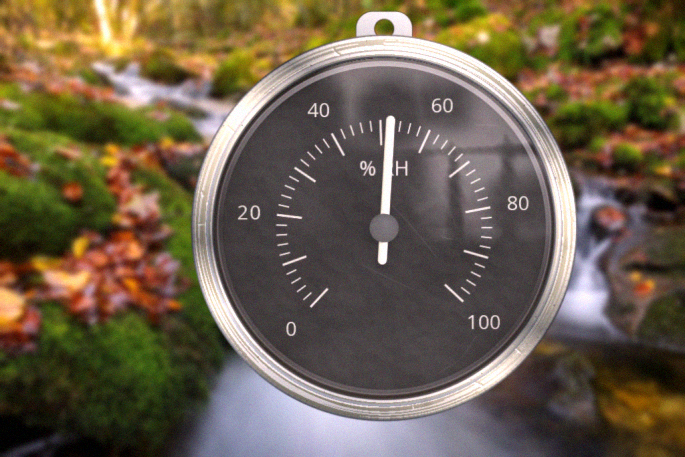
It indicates {"value": 52, "unit": "%"}
